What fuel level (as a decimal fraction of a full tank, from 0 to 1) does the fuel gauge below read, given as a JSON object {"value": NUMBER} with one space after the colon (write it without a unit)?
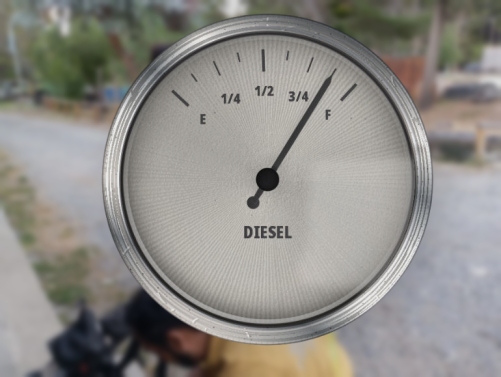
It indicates {"value": 0.875}
